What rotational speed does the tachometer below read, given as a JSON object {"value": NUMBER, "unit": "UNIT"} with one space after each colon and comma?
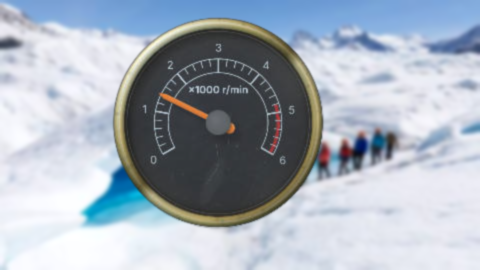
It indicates {"value": 1400, "unit": "rpm"}
